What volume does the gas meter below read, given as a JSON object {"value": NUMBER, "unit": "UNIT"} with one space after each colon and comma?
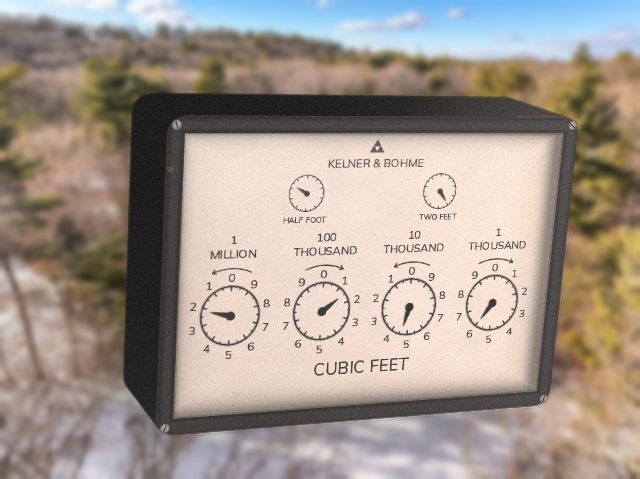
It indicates {"value": 214600, "unit": "ft³"}
